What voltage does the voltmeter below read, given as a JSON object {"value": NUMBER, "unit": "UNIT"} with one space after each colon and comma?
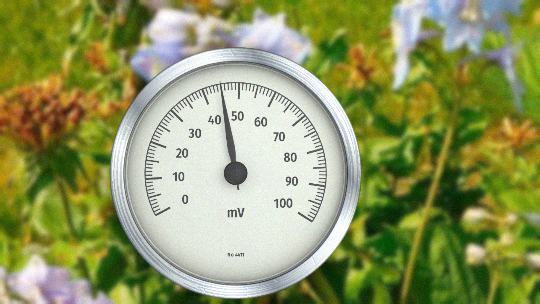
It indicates {"value": 45, "unit": "mV"}
